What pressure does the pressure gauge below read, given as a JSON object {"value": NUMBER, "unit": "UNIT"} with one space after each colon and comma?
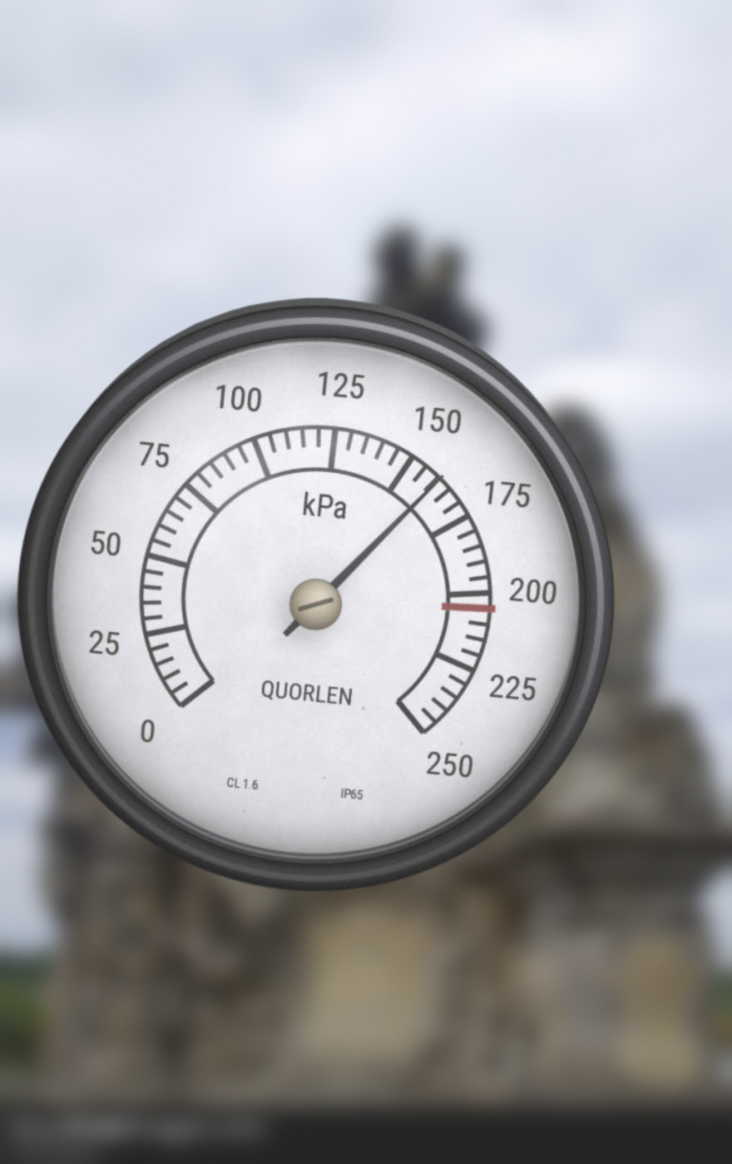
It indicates {"value": 160, "unit": "kPa"}
